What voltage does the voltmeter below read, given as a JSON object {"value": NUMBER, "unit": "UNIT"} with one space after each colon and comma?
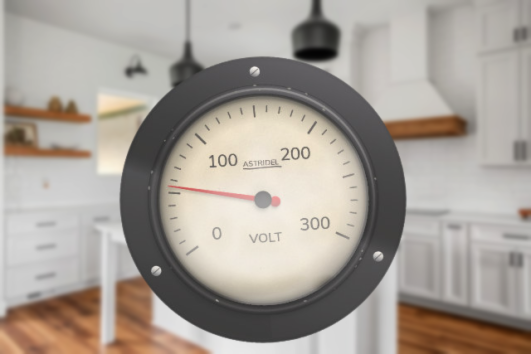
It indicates {"value": 55, "unit": "V"}
